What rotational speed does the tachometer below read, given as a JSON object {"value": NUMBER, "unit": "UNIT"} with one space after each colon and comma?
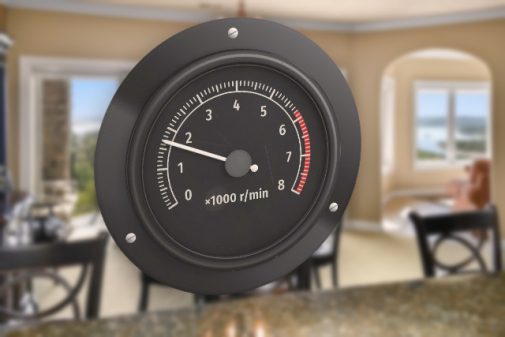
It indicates {"value": 1700, "unit": "rpm"}
